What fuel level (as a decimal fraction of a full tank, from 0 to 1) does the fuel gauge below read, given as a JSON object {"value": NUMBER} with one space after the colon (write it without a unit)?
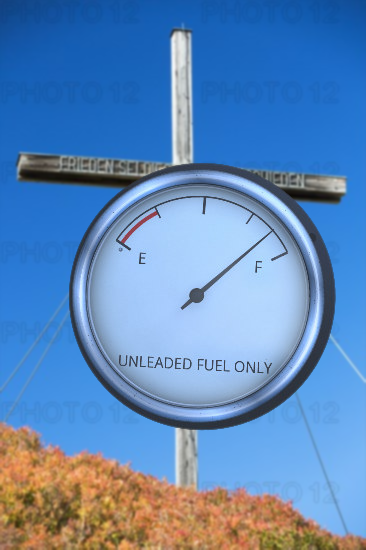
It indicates {"value": 0.875}
